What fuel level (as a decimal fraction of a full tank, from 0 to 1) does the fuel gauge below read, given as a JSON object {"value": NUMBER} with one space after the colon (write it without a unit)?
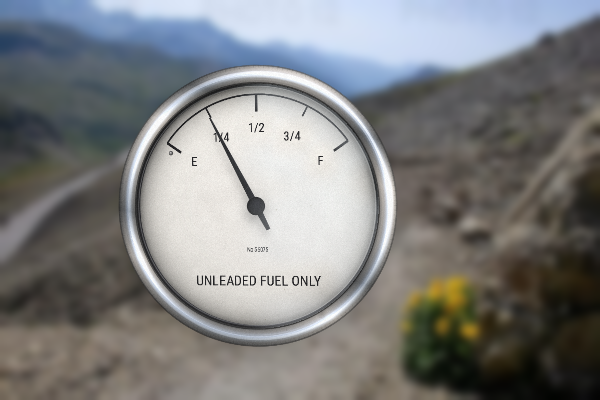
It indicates {"value": 0.25}
